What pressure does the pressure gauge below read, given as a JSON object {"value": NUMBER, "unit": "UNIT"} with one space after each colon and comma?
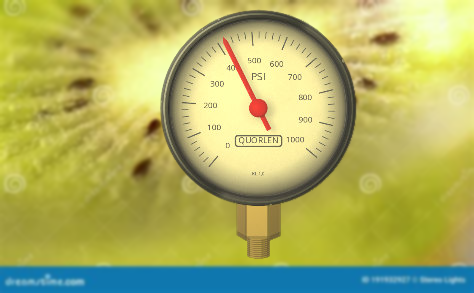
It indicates {"value": 420, "unit": "psi"}
